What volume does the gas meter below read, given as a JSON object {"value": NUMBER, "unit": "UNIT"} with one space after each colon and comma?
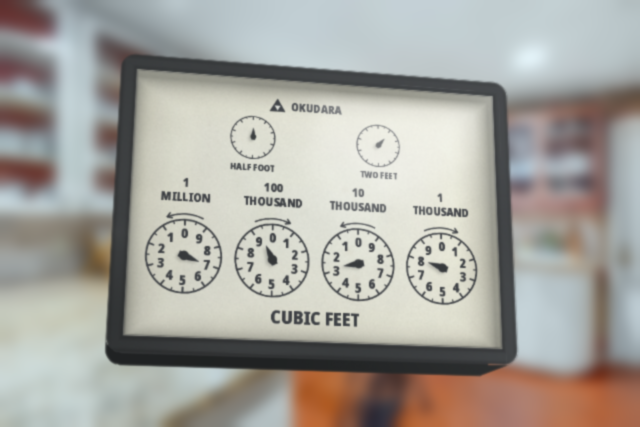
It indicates {"value": 692800, "unit": "ft³"}
